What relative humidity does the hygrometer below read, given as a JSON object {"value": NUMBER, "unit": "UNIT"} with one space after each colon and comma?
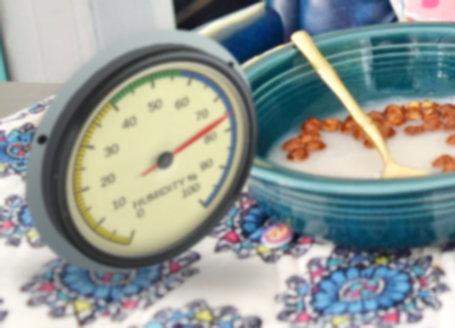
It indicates {"value": 75, "unit": "%"}
